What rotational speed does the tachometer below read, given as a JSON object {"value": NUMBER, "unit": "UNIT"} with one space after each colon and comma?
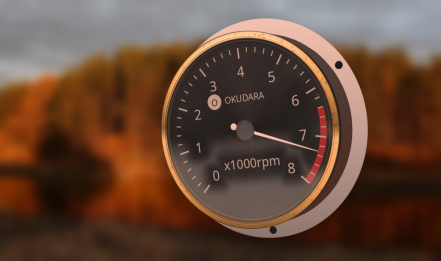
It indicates {"value": 7300, "unit": "rpm"}
